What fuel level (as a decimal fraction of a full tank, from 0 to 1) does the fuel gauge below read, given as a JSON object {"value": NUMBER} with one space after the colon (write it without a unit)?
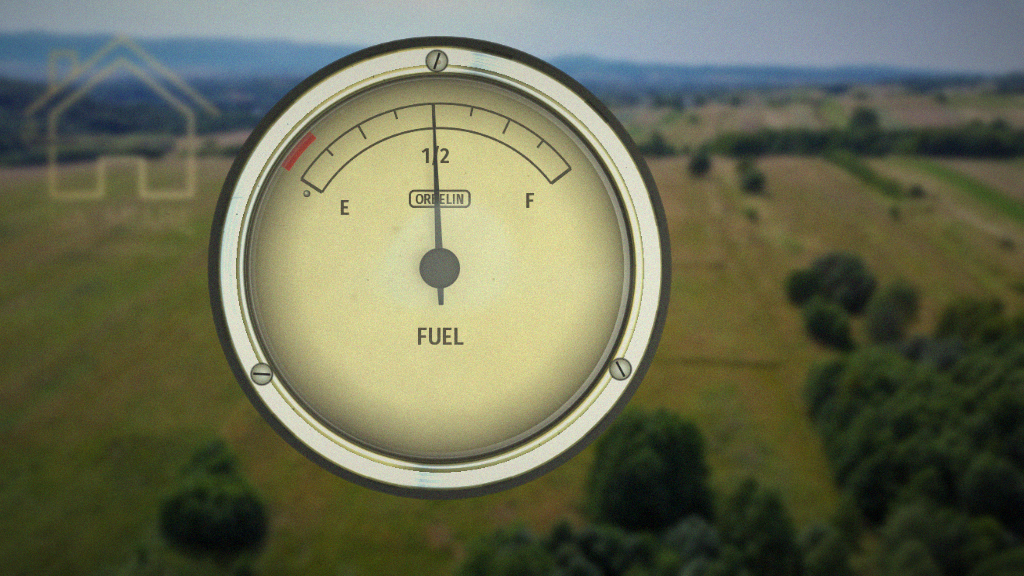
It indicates {"value": 0.5}
